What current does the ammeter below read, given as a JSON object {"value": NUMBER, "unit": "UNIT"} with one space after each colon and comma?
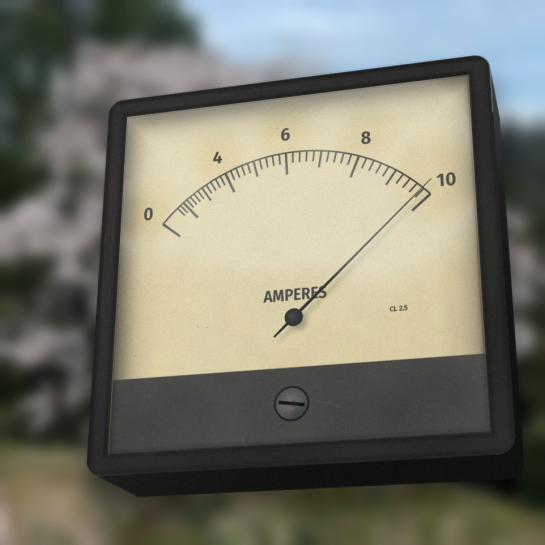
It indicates {"value": 9.8, "unit": "A"}
